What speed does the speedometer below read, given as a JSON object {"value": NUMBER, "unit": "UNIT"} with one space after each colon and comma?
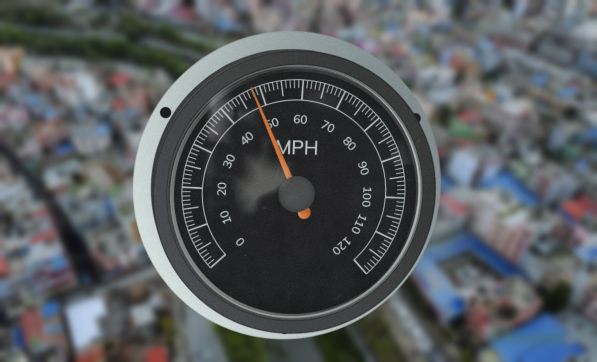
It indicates {"value": 48, "unit": "mph"}
